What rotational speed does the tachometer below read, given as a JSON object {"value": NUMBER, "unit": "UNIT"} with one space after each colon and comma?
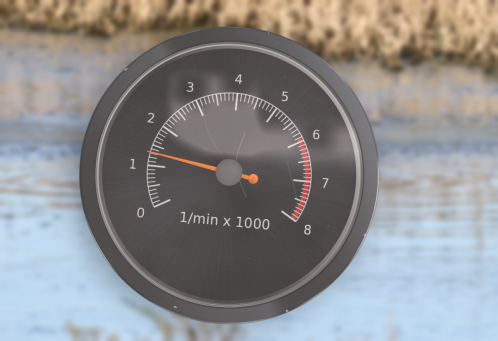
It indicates {"value": 1300, "unit": "rpm"}
